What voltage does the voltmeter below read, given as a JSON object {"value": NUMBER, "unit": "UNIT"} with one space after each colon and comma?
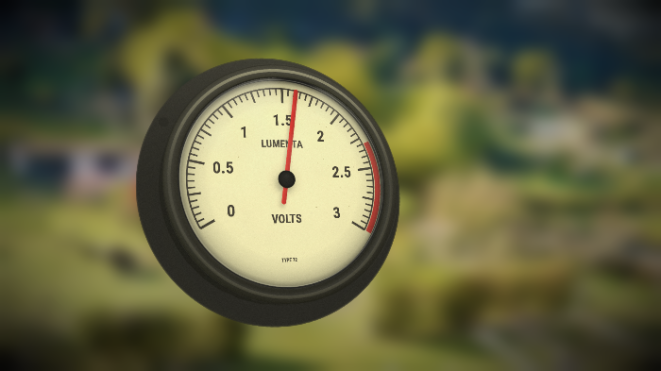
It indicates {"value": 1.6, "unit": "V"}
